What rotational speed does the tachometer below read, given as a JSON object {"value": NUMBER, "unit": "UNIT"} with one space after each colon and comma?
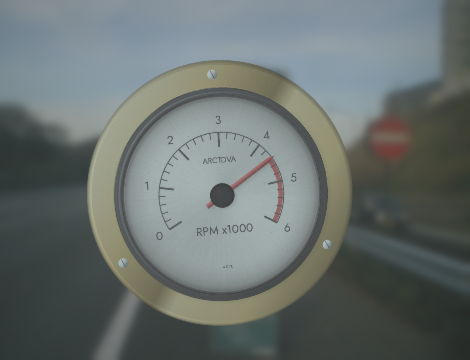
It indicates {"value": 4400, "unit": "rpm"}
